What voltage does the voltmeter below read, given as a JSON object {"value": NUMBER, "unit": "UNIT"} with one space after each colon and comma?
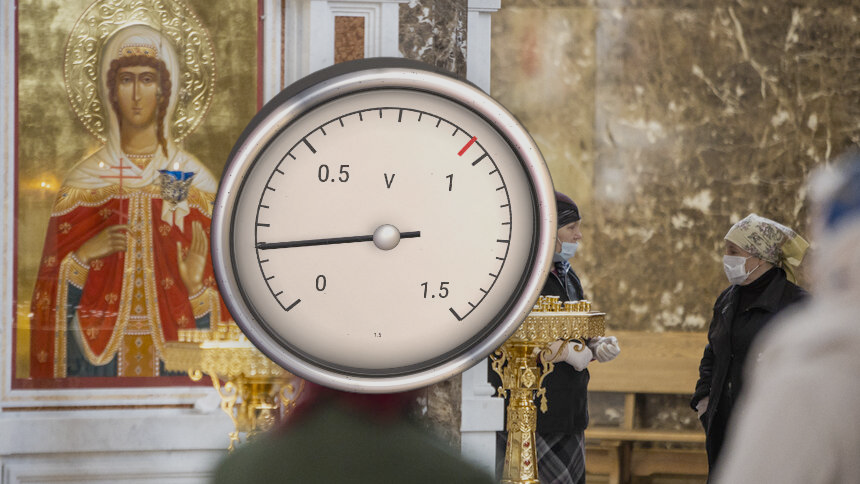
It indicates {"value": 0.2, "unit": "V"}
